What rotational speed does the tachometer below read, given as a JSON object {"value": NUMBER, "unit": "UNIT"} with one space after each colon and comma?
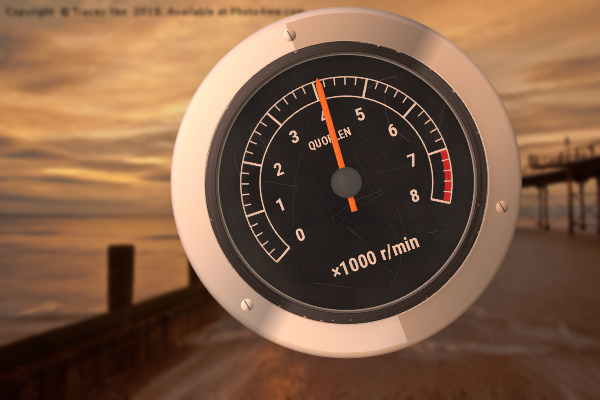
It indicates {"value": 4100, "unit": "rpm"}
